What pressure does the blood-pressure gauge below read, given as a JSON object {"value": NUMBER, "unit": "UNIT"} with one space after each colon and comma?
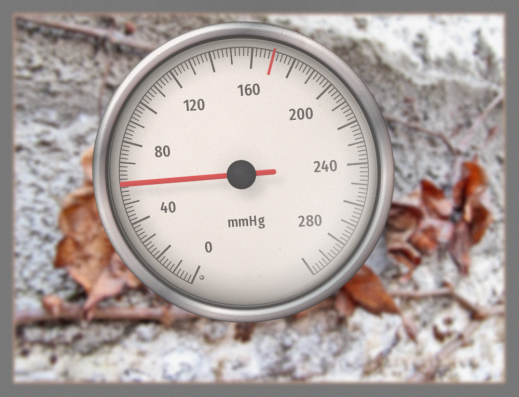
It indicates {"value": 60, "unit": "mmHg"}
